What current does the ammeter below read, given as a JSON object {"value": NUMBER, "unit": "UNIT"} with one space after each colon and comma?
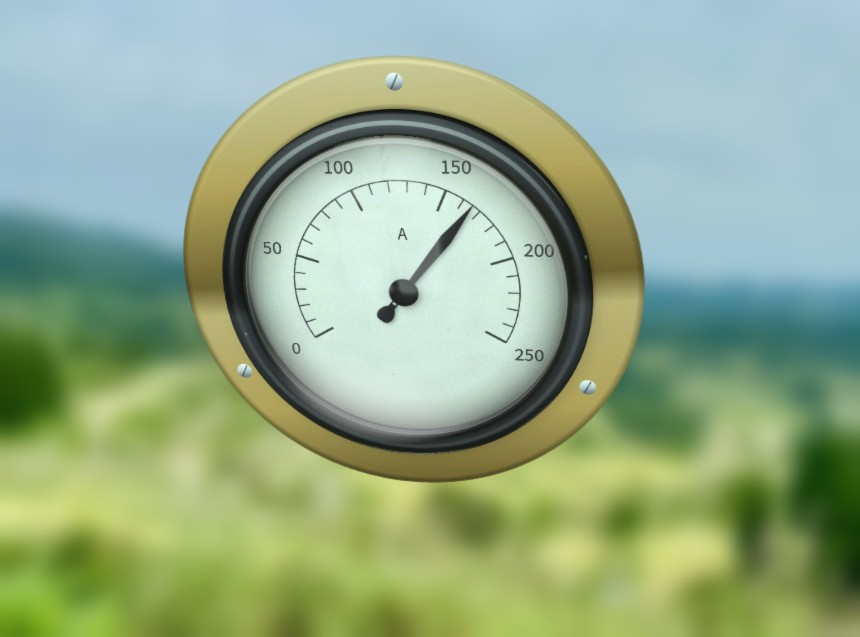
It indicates {"value": 165, "unit": "A"}
